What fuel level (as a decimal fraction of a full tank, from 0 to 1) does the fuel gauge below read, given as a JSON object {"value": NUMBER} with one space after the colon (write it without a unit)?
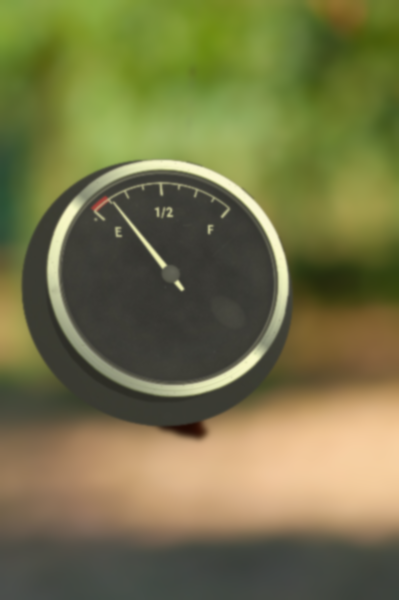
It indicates {"value": 0.125}
